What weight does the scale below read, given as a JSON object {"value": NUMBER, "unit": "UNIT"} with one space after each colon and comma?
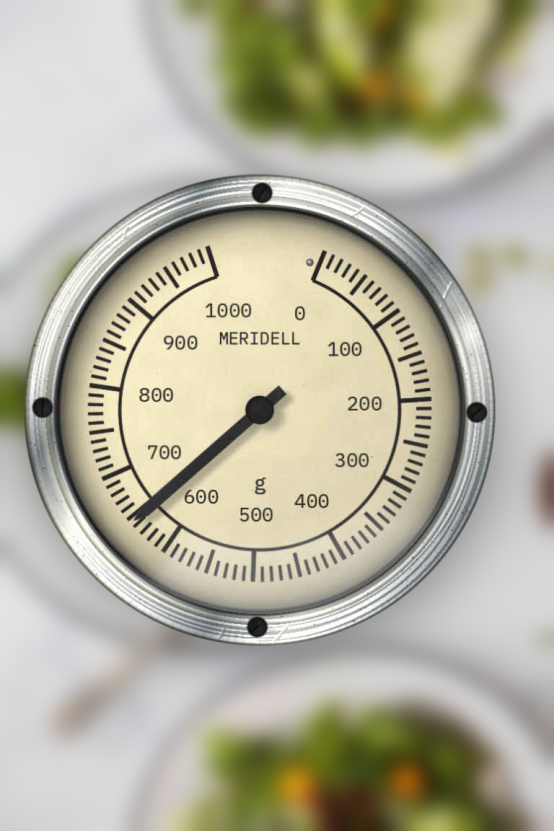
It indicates {"value": 645, "unit": "g"}
